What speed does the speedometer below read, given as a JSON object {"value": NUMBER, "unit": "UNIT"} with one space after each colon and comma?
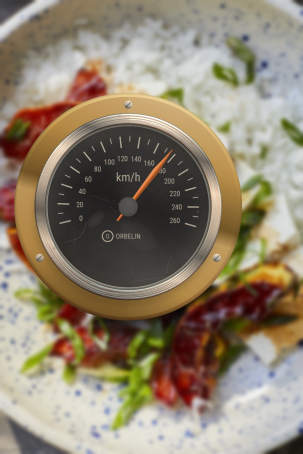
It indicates {"value": 175, "unit": "km/h"}
